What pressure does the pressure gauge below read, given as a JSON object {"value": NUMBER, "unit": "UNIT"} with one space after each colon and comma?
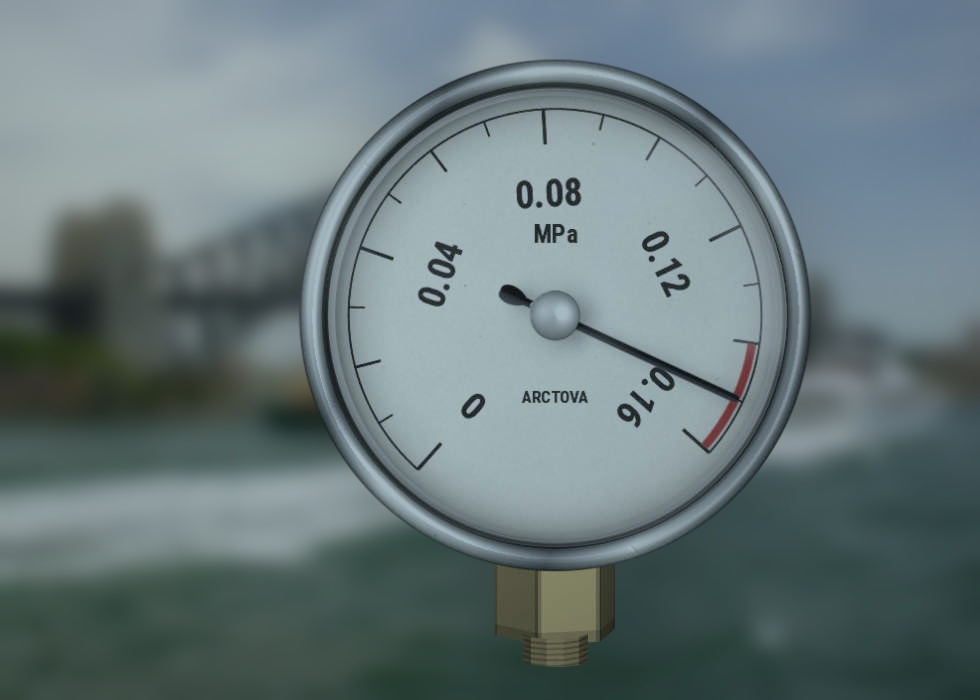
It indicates {"value": 0.15, "unit": "MPa"}
